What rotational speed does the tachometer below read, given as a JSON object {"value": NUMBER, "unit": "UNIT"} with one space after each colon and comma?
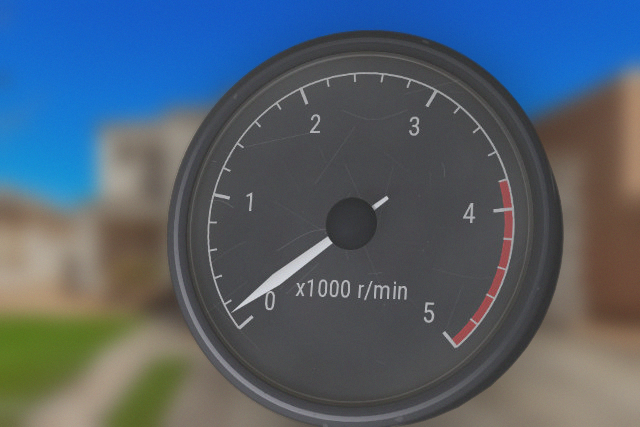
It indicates {"value": 100, "unit": "rpm"}
